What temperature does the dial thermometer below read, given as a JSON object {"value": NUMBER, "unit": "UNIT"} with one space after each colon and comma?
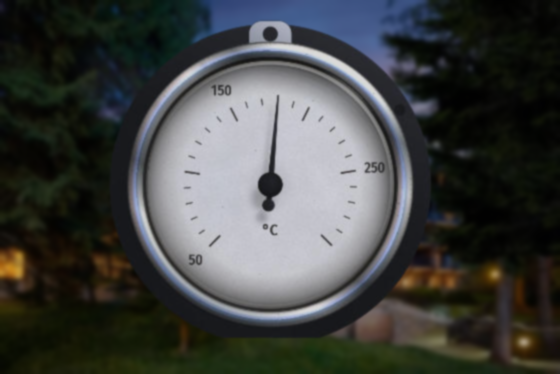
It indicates {"value": 180, "unit": "°C"}
